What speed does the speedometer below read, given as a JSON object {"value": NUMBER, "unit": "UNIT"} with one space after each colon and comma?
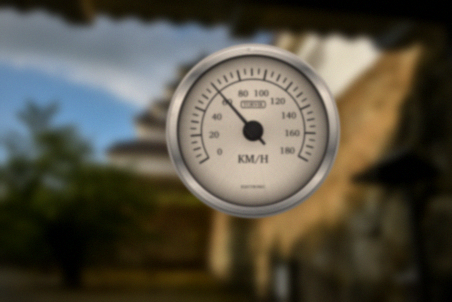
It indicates {"value": 60, "unit": "km/h"}
